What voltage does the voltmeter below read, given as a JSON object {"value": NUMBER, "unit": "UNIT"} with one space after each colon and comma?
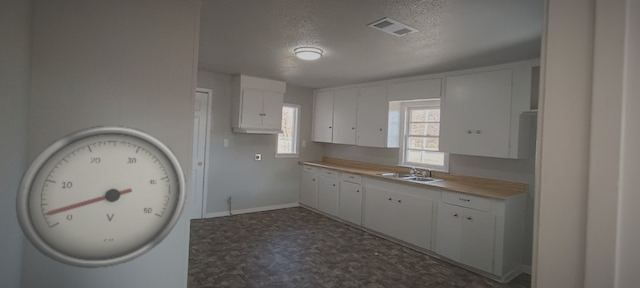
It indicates {"value": 3, "unit": "V"}
